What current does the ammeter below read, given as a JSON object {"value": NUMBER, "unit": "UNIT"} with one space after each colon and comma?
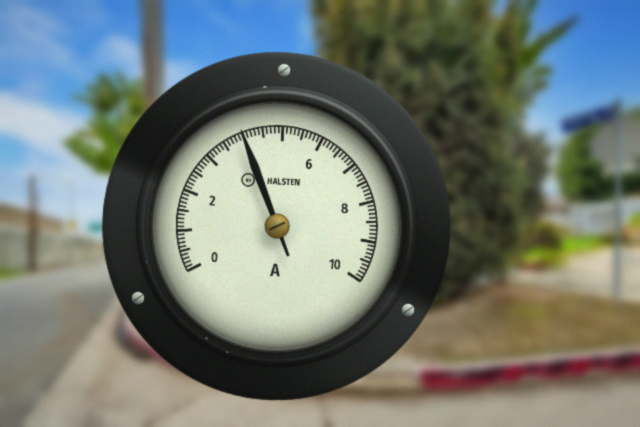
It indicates {"value": 4, "unit": "A"}
